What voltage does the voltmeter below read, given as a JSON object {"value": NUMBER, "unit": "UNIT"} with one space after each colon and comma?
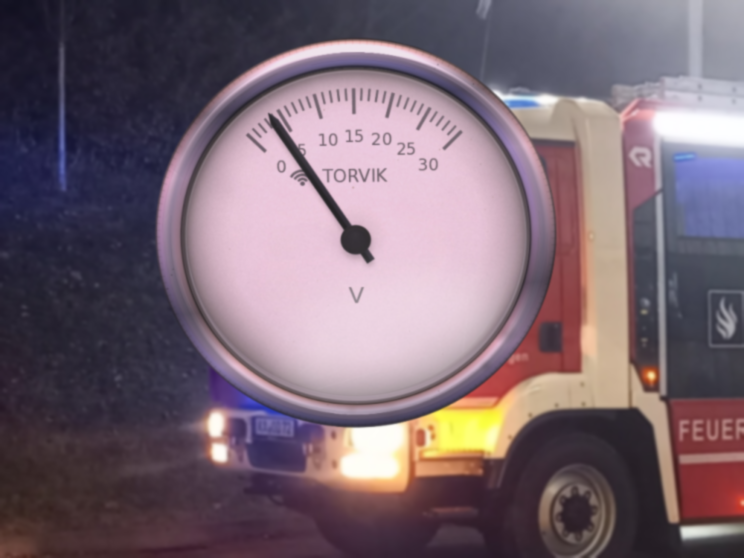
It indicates {"value": 4, "unit": "V"}
